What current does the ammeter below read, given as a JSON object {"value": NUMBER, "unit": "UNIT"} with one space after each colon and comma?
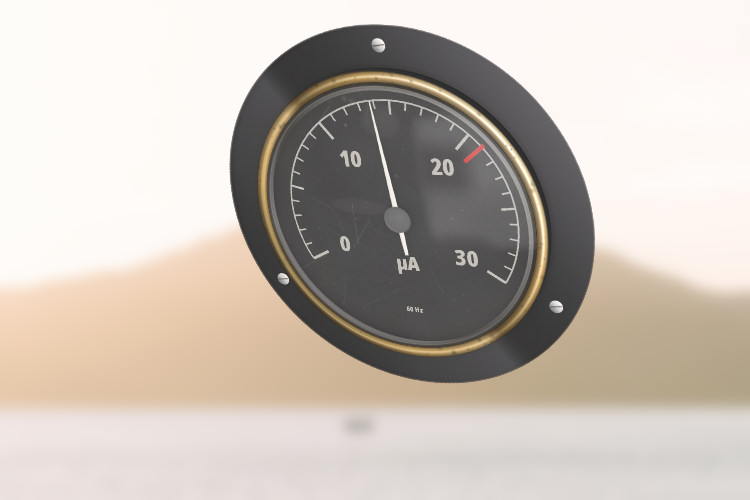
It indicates {"value": 14, "unit": "µA"}
